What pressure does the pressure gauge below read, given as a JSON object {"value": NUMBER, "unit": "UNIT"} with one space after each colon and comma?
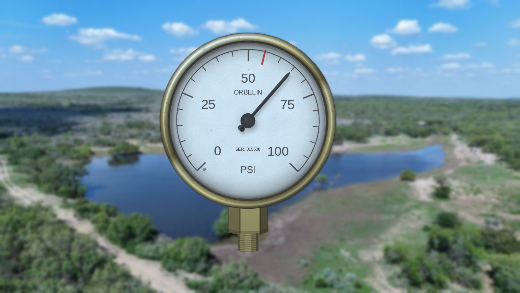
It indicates {"value": 65, "unit": "psi"}
